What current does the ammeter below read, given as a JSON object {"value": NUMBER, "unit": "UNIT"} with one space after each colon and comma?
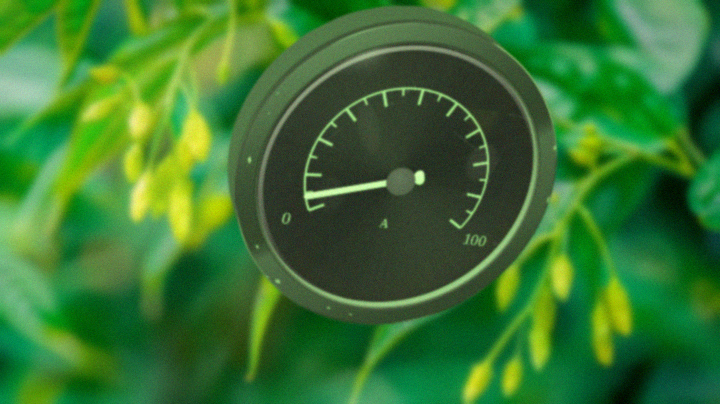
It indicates {"value": 5, "unit": "A"}
